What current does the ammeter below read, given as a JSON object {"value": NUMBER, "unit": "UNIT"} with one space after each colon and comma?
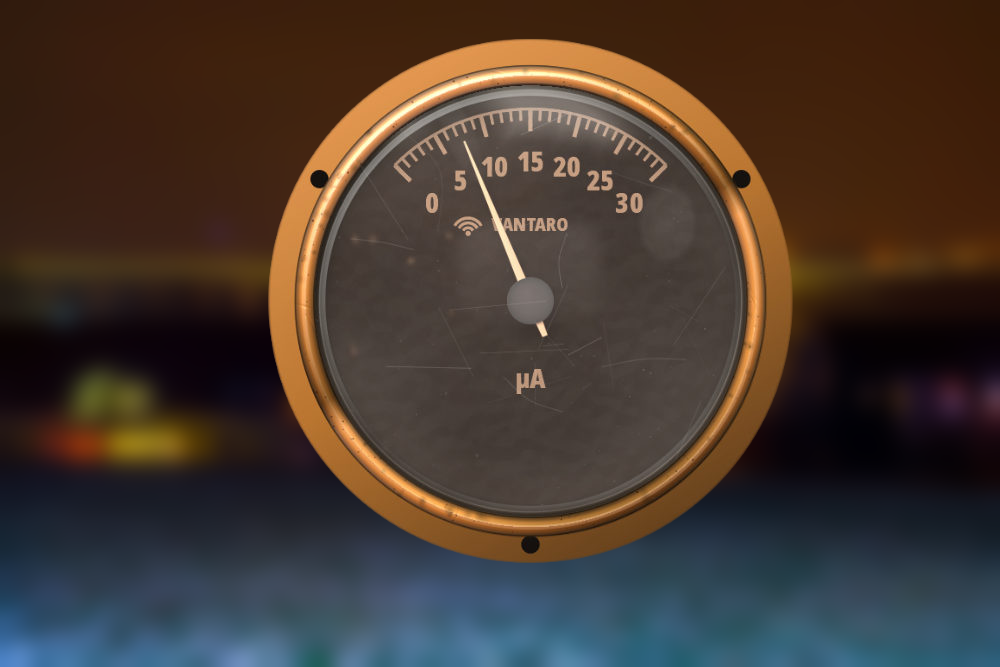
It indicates {"value": 7.5, "unit": "µA"}
